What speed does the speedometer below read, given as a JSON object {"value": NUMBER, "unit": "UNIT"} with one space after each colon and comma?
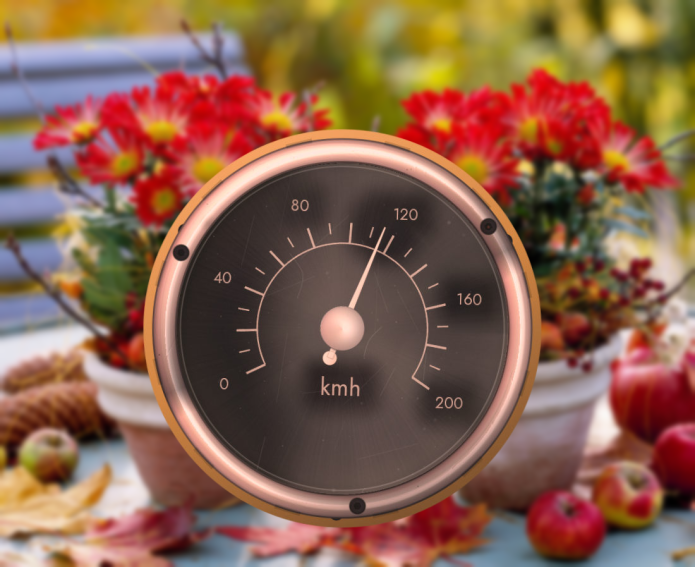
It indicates {"value": 115, "unit": "km/h"}
